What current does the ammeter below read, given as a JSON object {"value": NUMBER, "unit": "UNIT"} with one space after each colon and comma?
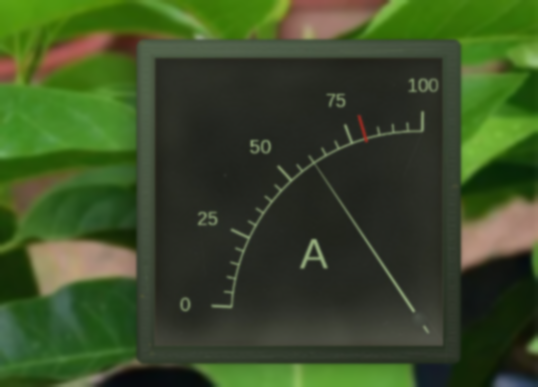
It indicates {"value": 60, "unit": "A"}
